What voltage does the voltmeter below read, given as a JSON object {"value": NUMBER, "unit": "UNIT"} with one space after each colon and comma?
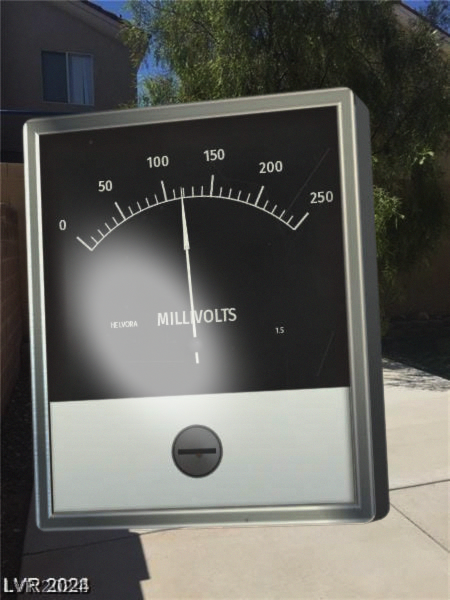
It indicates {"value": 120, "unit": "mV"}
